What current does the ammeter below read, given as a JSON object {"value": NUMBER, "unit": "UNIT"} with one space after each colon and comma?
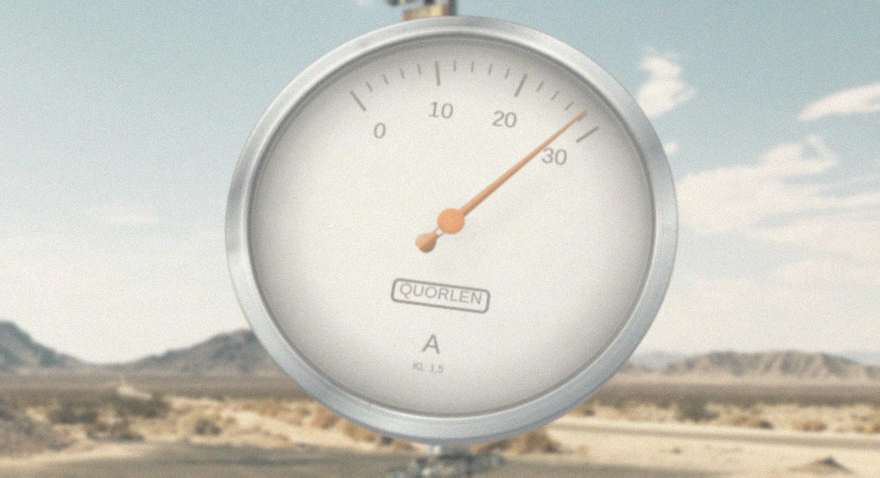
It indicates {"value": 28, "unit": "A"}
